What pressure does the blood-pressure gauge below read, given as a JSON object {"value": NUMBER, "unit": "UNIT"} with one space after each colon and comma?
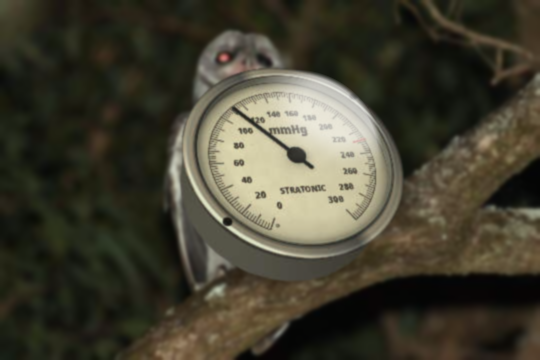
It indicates {"value": 110, "unit": "mmHg"}
